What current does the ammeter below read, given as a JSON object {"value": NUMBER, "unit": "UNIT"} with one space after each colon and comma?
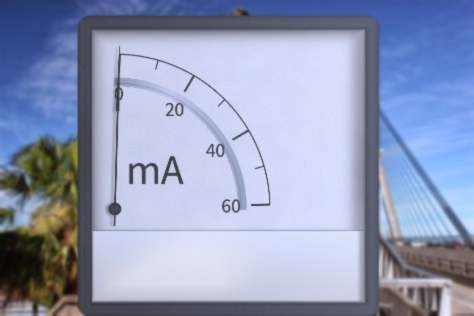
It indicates {"value": 0, "unit": "mA"}
